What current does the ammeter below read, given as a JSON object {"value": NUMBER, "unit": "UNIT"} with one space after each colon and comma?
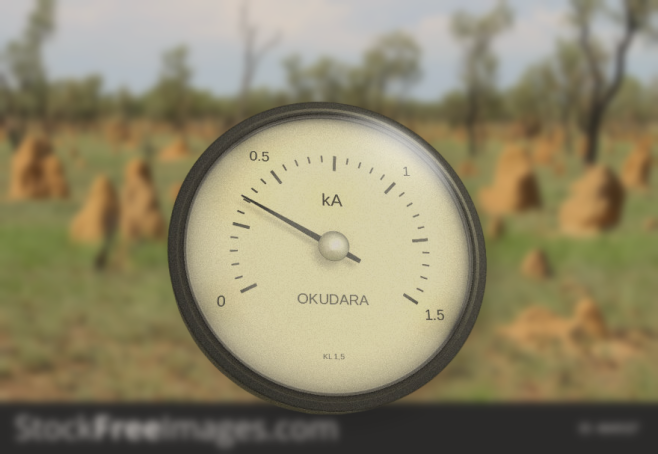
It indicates {"value": 0.35, "unit": "kA"}
